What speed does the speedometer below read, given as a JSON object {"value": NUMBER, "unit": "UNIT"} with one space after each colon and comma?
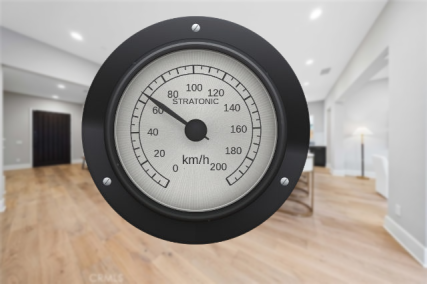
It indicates {"value": 65, "unit": "km/h"}
